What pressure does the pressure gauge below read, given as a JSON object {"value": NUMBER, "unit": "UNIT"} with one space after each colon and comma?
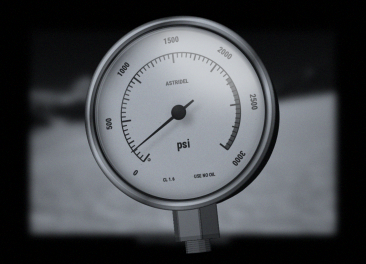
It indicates {"value": 150, "unit": "psi"}
